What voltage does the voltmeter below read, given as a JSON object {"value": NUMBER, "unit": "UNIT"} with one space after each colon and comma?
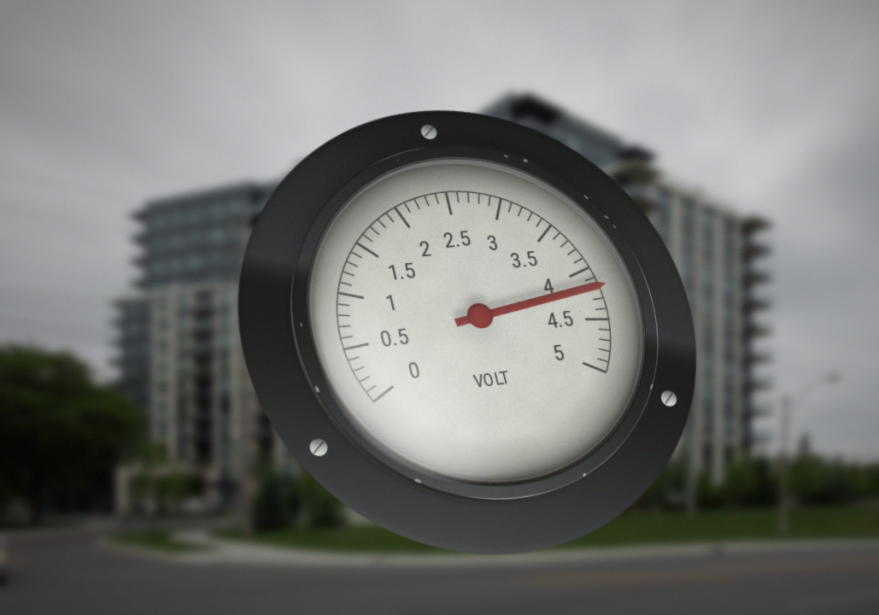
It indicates {"value": 4.2, "unit": "V"}
